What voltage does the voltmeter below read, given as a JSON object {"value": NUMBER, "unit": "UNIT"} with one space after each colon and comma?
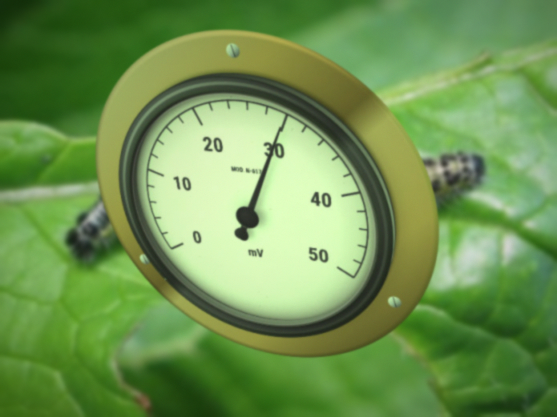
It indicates {"value": 30, "unit": "mV"}
